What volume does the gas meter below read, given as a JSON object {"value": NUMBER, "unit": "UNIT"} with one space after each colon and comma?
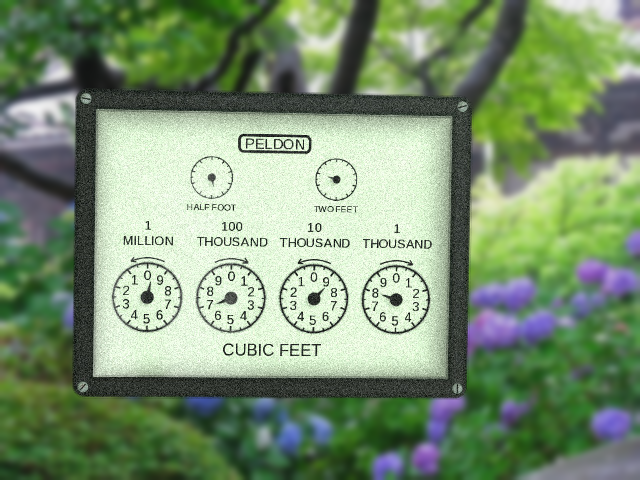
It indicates {"value": 968800, "unit": "ft³"}
